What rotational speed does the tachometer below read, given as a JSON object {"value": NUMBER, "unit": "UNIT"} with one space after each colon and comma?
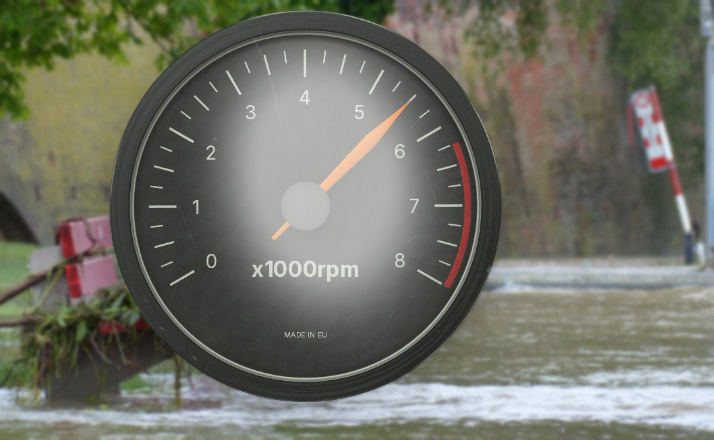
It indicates {"value": 5500, "unit": "rpm"}
